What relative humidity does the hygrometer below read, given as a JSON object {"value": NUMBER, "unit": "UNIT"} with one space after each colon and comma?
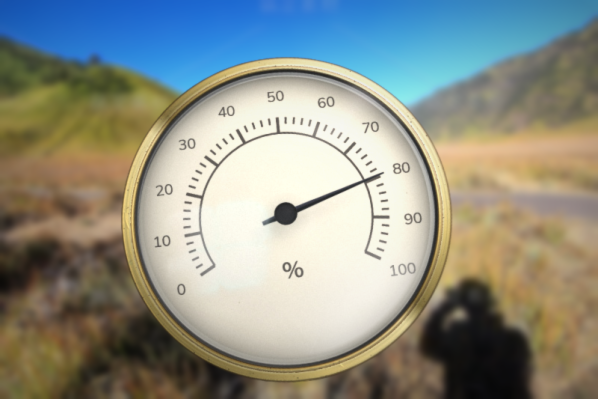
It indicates {"value": 80, "unit": "%"}
